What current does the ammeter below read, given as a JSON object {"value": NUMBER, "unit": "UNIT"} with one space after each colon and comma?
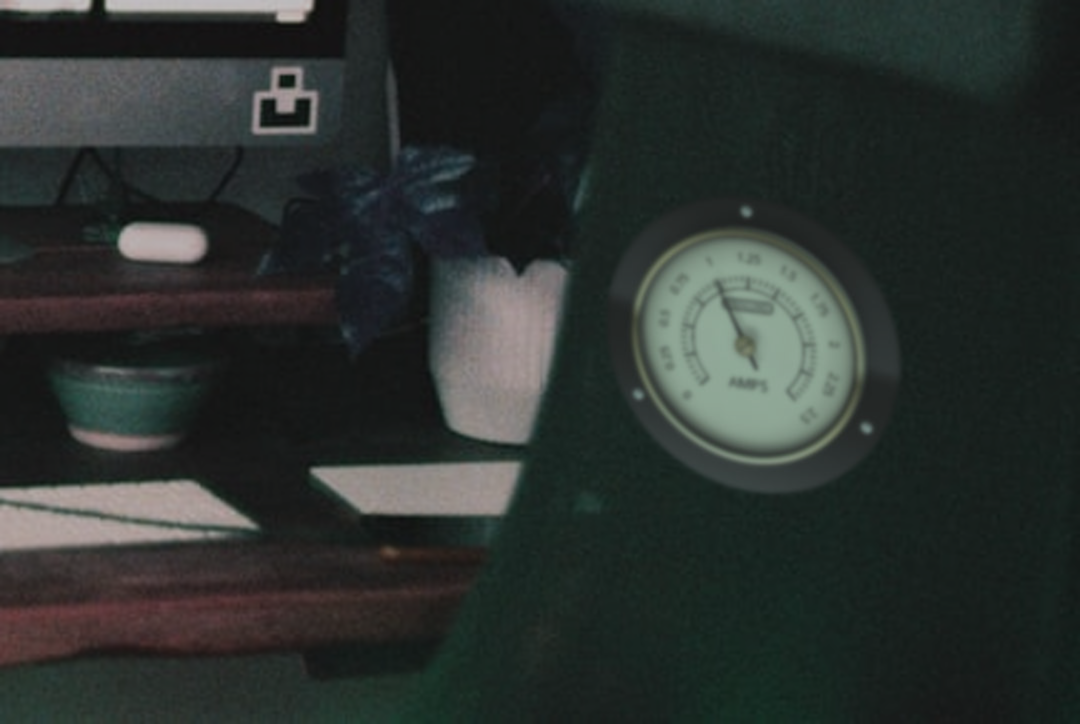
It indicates {"value": 1, "unit": "A"}
